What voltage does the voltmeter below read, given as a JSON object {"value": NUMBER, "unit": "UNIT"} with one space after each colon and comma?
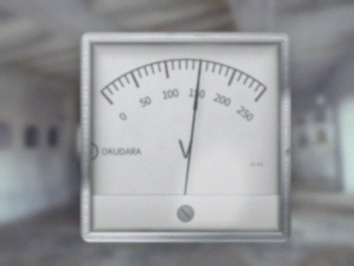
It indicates {"value": 150, "unit": "V"}
